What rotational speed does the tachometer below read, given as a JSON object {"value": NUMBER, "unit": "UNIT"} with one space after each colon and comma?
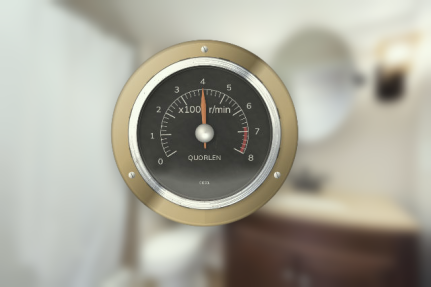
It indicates {"value": 4000, "unit": "rpm"}
